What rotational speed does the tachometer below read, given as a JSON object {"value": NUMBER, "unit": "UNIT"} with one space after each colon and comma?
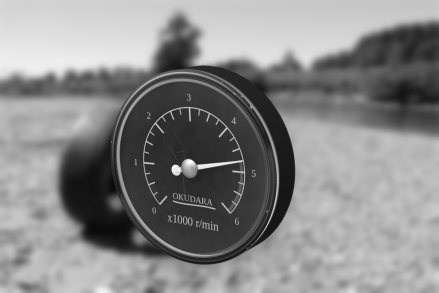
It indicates {"value": 4750, "unit": "rpm"}
